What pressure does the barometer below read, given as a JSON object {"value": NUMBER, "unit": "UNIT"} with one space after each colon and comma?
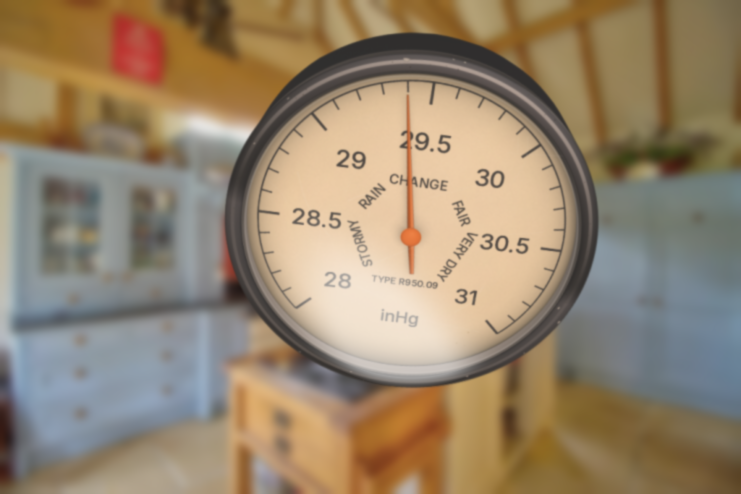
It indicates {"value": 29.4, "unit": "inHg"}
